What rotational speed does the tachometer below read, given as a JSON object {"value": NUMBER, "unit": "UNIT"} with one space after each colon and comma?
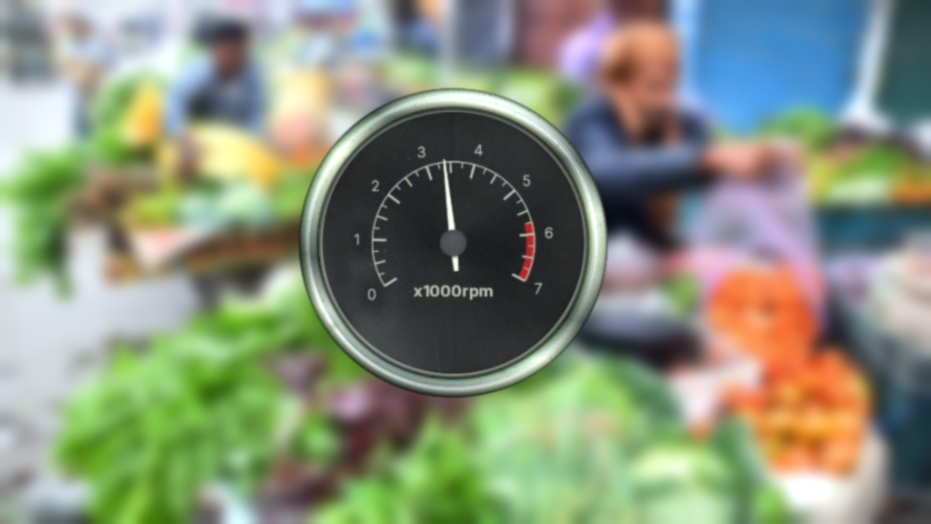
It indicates {"value": 3375, "unit": "rpm"}
